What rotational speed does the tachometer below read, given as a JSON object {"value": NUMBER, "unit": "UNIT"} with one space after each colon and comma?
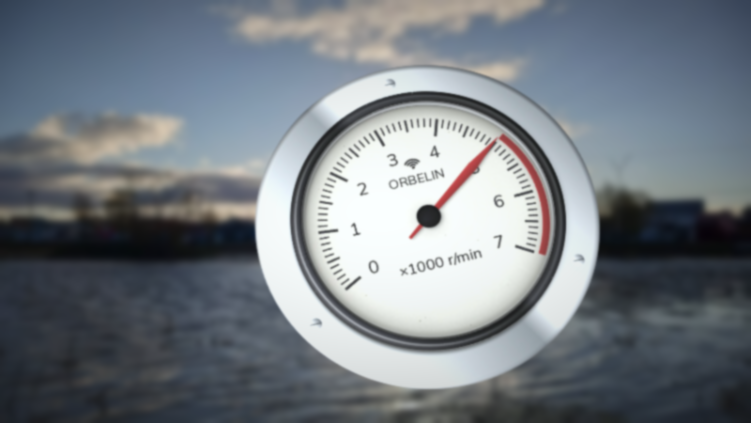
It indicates {"value": 5000, "unit": "rpm"}
